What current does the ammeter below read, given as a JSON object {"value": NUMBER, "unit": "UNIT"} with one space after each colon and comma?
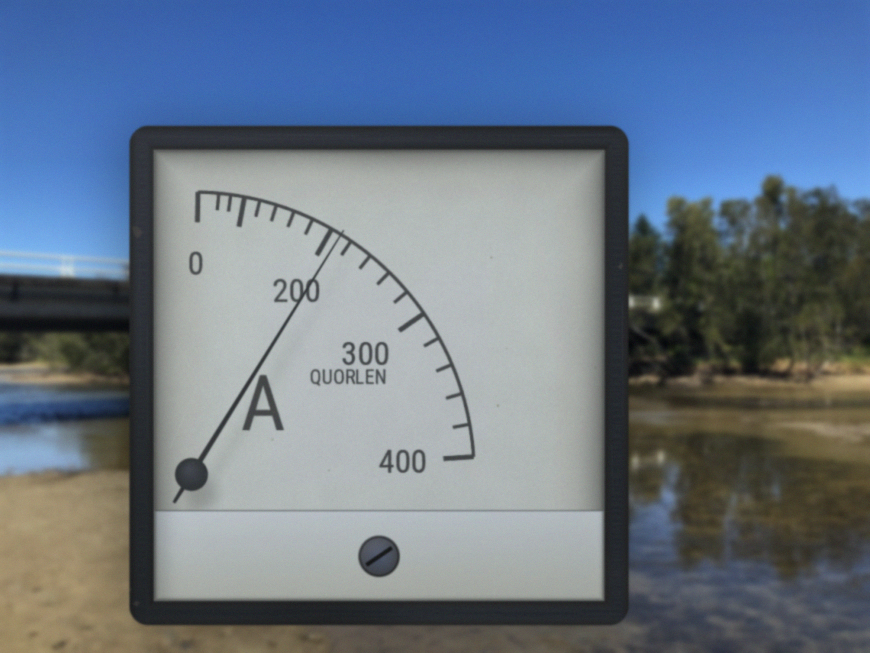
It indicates {"value": 210, "unit": "A"}
